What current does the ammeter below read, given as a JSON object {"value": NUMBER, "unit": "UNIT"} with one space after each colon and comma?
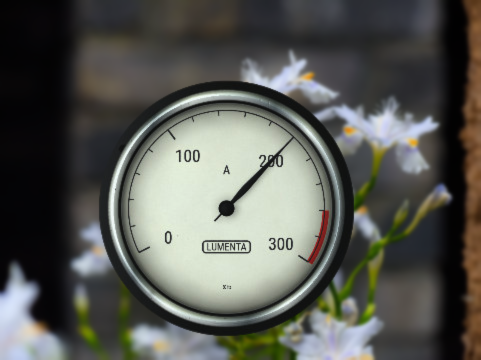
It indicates {"value": 200, "unit": "A"}
